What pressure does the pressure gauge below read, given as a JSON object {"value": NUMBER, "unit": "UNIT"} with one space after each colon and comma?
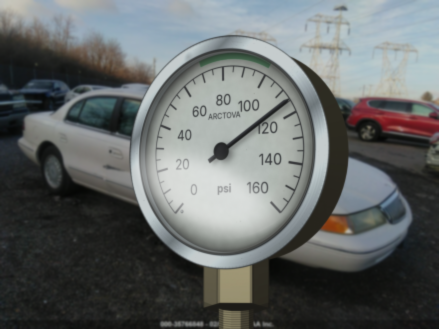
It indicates {"value": 115, "unit": "psi"}
